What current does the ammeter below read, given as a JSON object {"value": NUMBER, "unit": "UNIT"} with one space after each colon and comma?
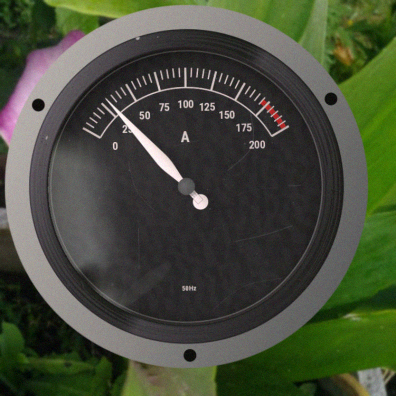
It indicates {"value": 30, "unit": "A"}
